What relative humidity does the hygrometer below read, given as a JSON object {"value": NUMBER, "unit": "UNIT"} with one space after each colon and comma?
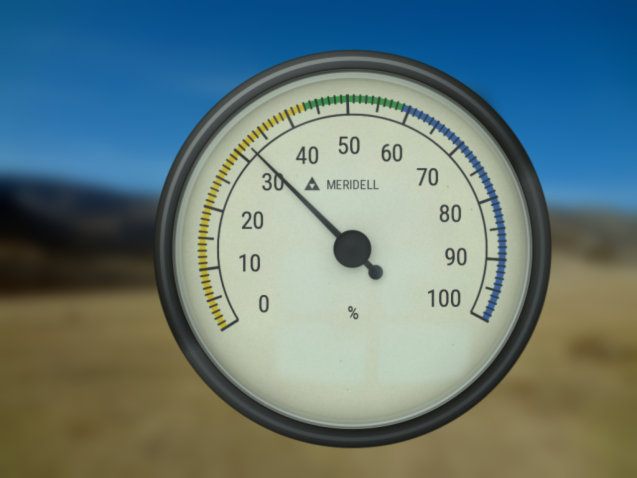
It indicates {"value": 32, "unit": "%"}
